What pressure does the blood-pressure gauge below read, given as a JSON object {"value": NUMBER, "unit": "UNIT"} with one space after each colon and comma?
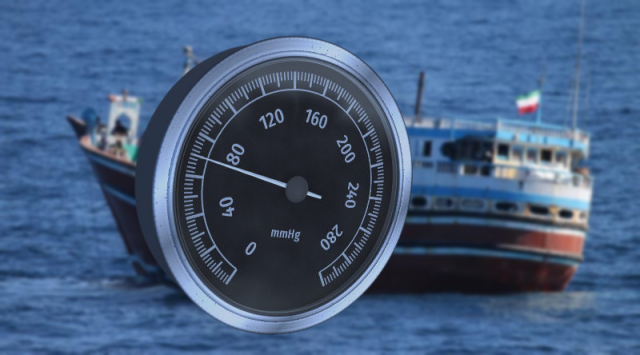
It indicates {"value": 70, "unit": "mmHg"}
